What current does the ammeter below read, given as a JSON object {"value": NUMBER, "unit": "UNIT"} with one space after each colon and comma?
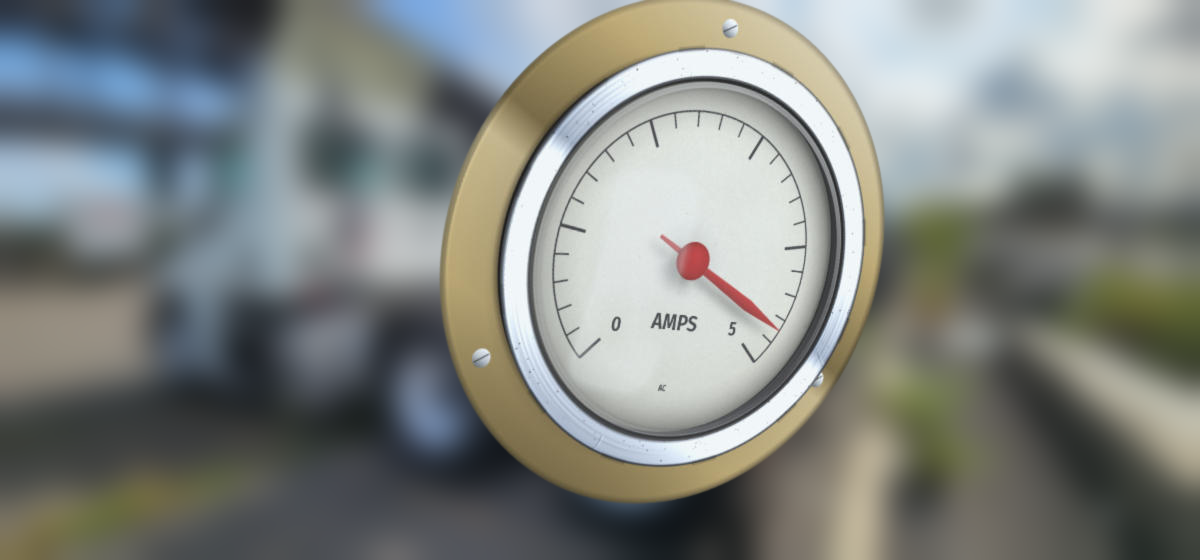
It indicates {"value": 4.7, "unit": "A"}
